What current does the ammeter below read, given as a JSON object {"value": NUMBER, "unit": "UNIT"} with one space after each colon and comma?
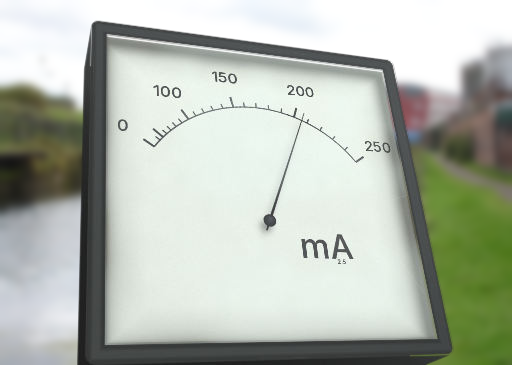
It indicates {"value": 205, "unit": "mA"}
